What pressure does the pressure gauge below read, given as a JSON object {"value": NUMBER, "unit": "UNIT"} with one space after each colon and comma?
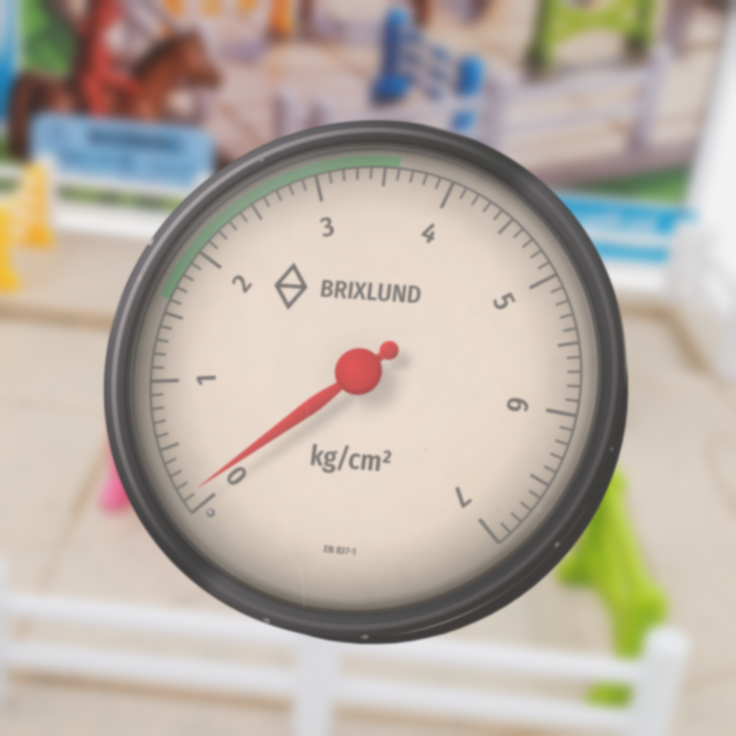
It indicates {"value": 0.1, "unit": "kg/cm²"}
